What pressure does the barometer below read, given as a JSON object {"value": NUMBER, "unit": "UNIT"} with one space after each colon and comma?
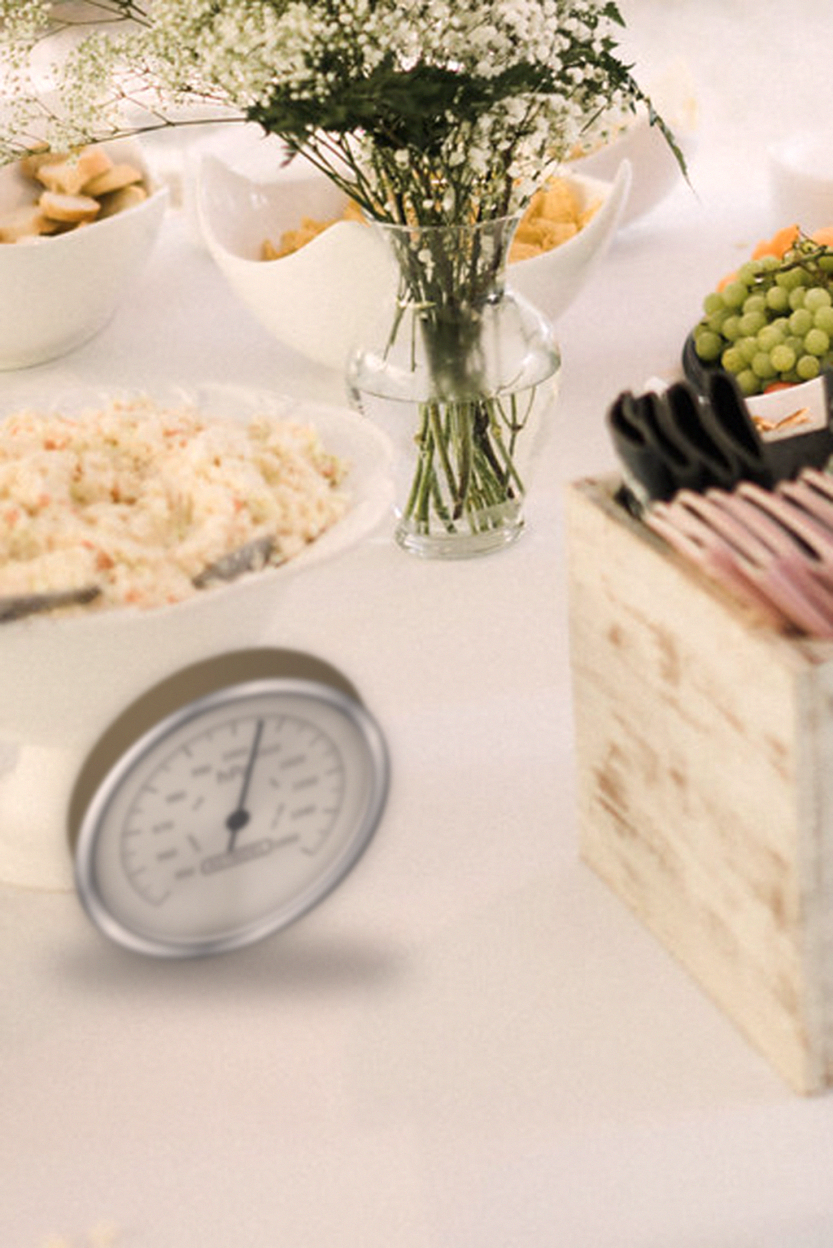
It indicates {"value": 1005, "unit": "hPa"}
